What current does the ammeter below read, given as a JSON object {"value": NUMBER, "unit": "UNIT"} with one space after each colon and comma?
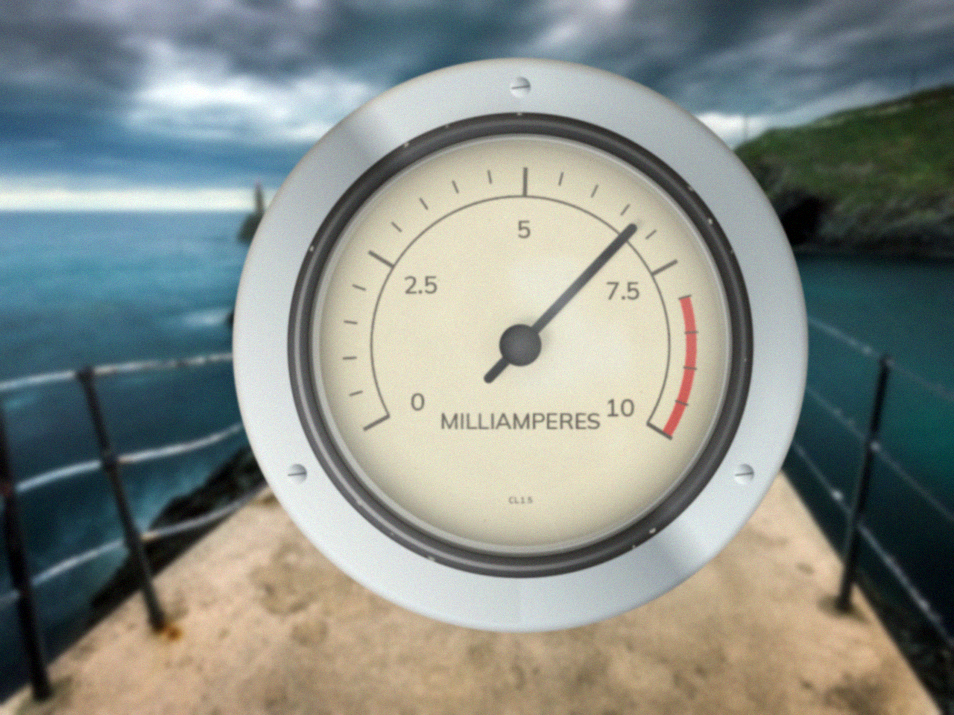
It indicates {"value": 6.75, "unit": "mA"}
